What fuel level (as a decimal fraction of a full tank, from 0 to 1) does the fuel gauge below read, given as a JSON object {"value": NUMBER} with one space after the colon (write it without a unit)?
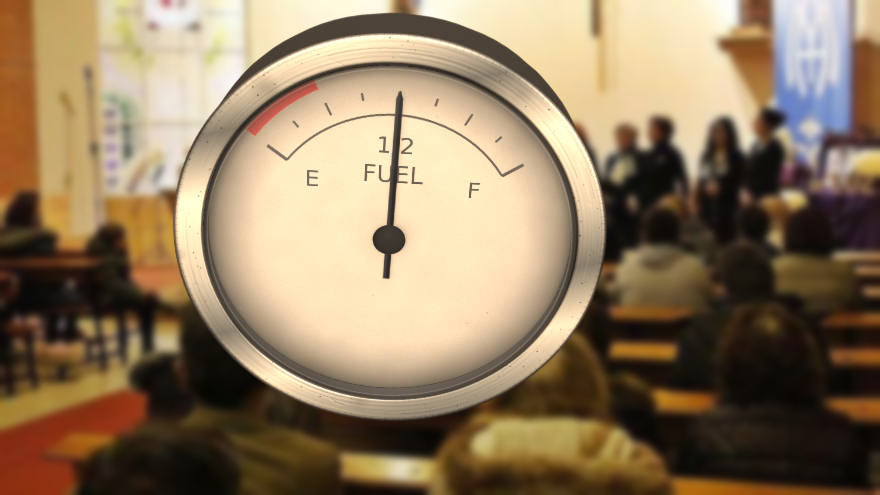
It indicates {"value": 0.5}
